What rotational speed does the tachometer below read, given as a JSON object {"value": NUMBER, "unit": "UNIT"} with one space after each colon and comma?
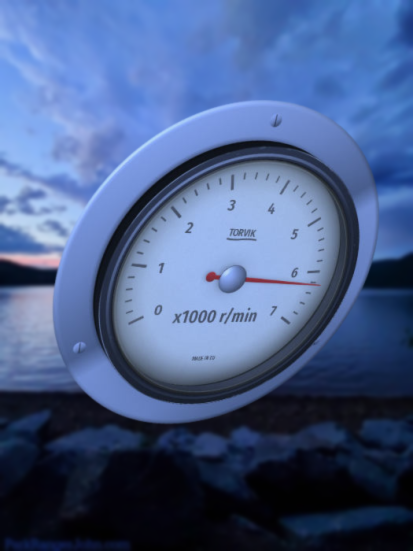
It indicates {"value": 6200, "unit": "rpm"}
